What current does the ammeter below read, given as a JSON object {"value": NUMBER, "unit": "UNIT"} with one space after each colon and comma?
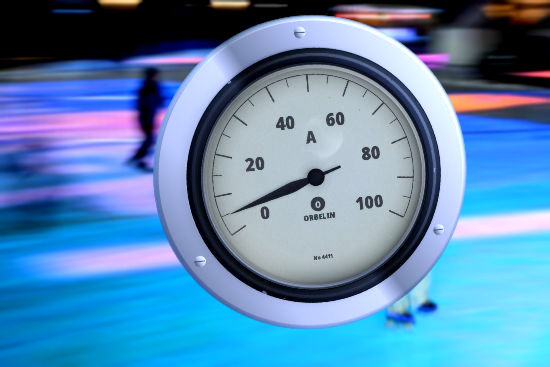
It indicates {"value": 5, "unit": "A"}
